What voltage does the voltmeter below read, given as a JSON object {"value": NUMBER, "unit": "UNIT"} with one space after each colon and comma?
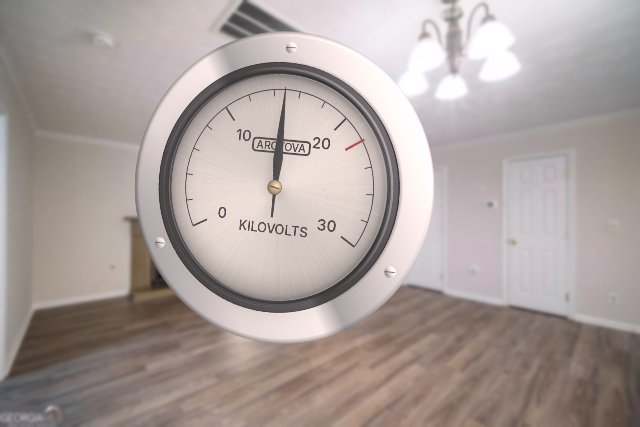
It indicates {"value": 15, "unit": "kV"}
